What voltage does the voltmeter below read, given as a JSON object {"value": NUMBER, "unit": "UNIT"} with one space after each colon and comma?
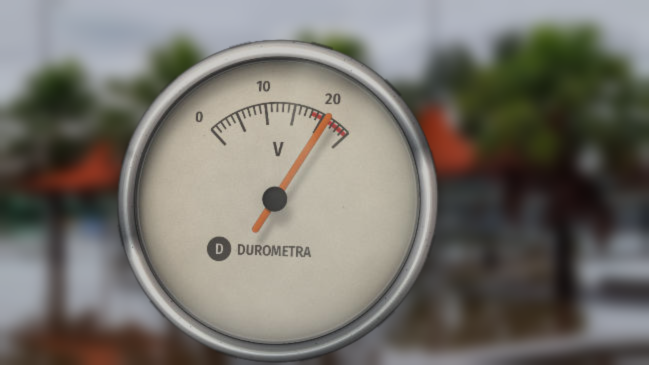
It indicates {"value": 21, "unit": "V"}
